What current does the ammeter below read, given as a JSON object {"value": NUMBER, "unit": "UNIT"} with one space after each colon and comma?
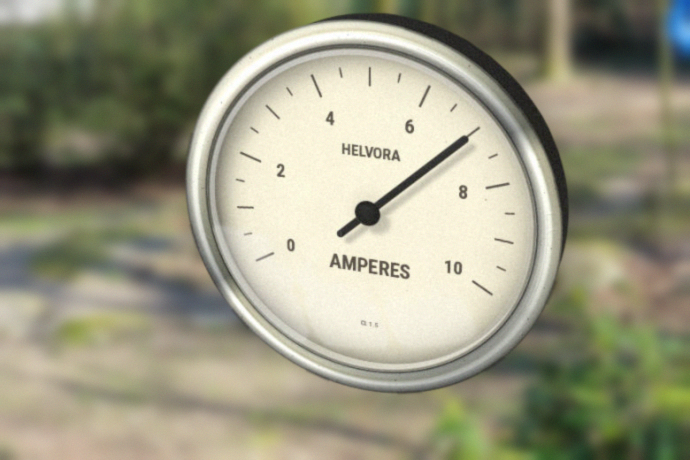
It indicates {"value": 7, "unit": "A"}
